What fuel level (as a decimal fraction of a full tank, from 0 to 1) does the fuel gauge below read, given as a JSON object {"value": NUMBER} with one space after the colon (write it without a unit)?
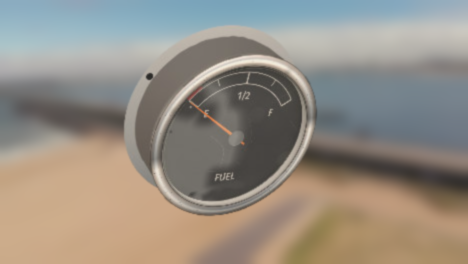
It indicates {"value": 0}
